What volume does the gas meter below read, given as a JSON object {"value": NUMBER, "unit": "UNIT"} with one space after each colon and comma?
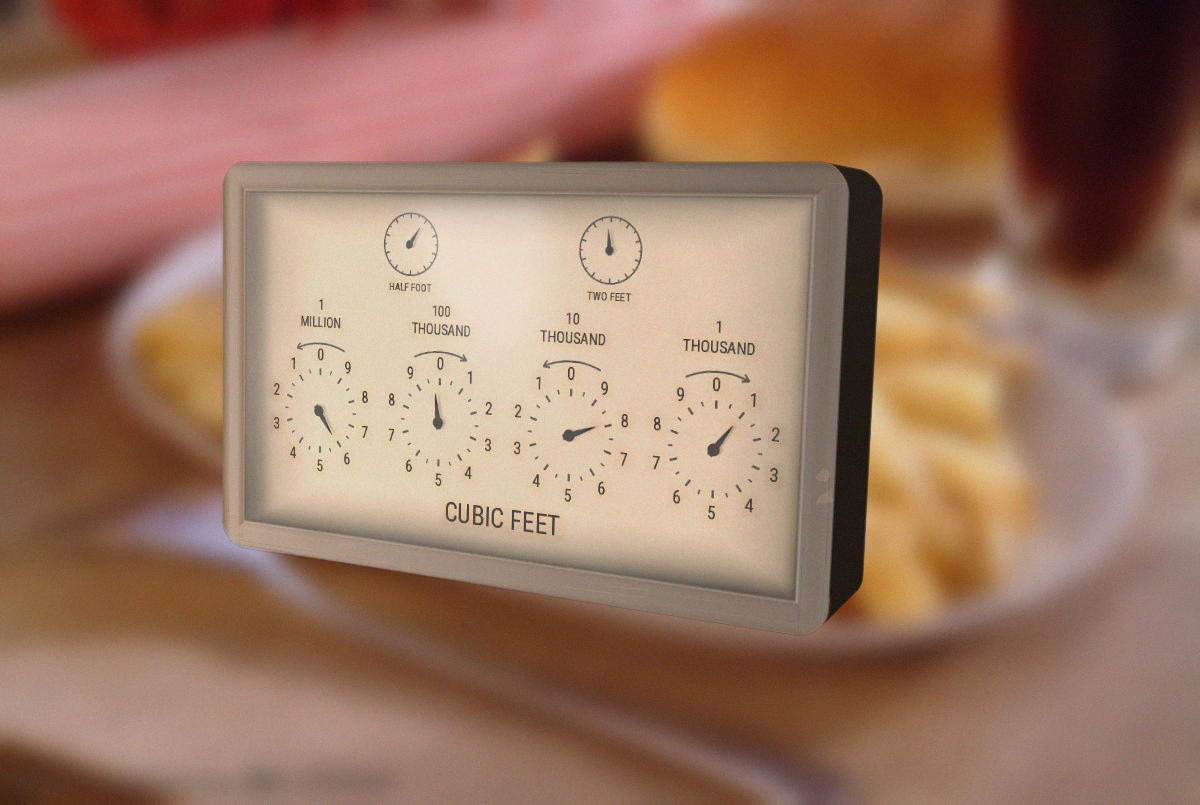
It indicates {"value": 598100, "unit": "ft³"}
